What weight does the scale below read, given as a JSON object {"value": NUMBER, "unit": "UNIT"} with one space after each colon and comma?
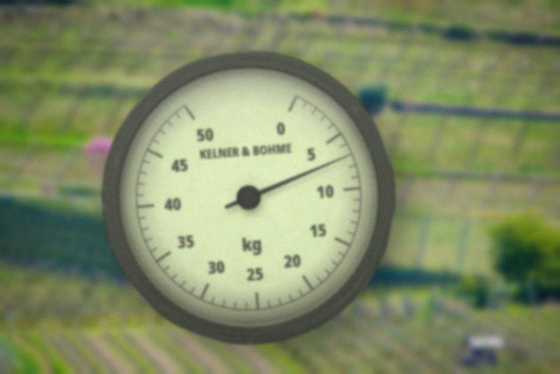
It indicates {"value": 7, "unit": "kg"}
